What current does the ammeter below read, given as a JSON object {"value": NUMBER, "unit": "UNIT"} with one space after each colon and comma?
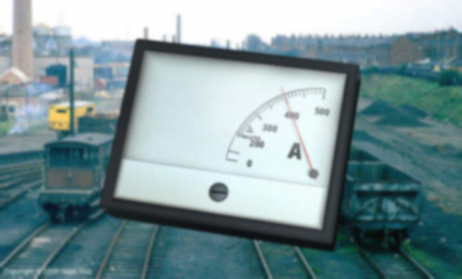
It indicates {"value": 400, "unit": "A"}
